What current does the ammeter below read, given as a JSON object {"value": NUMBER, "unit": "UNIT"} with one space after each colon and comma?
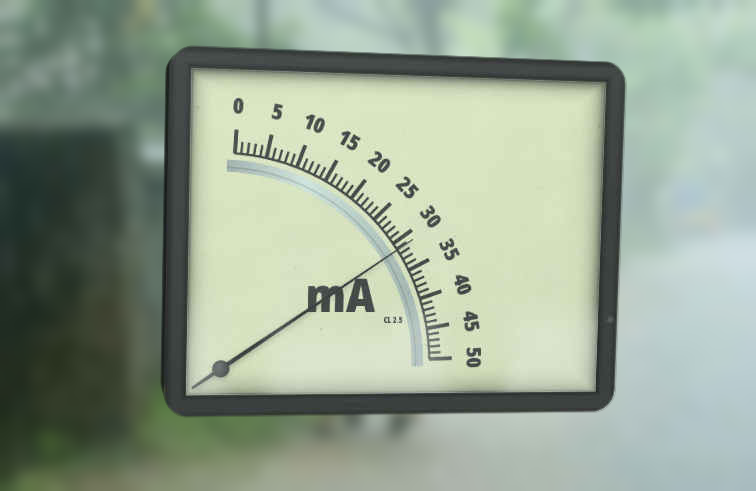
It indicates {"value": 31, "unit": "mA"}
